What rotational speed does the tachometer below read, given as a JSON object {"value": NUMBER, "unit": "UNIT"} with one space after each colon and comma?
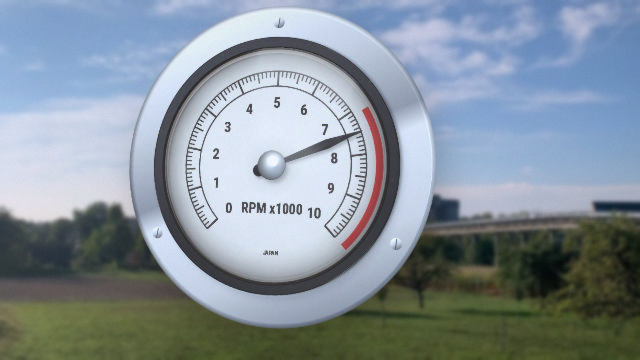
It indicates {"value": 7500, "unit": "rpm"}
